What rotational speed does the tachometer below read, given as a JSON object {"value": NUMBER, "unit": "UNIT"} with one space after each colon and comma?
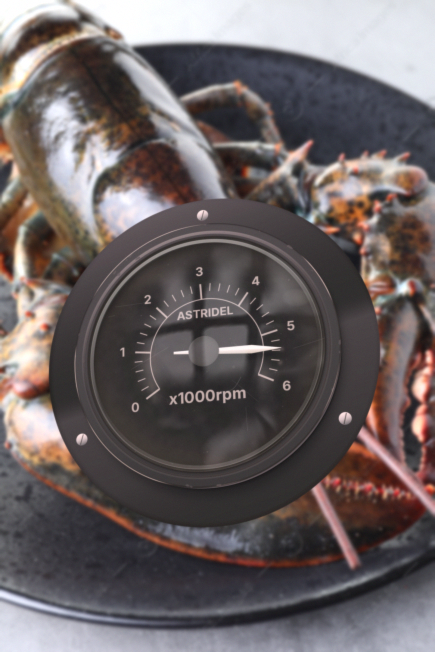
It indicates {"value": 5400, "unit": "rpm"}
